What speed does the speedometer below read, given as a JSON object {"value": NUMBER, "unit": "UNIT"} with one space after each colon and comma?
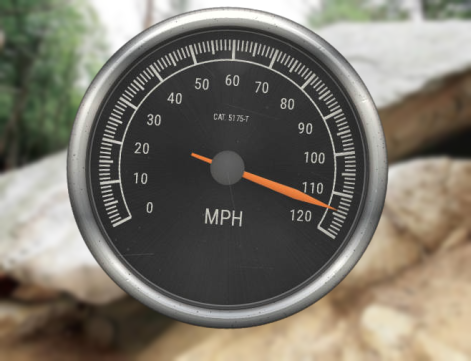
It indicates {"value": 114, "unit": "mph"}
